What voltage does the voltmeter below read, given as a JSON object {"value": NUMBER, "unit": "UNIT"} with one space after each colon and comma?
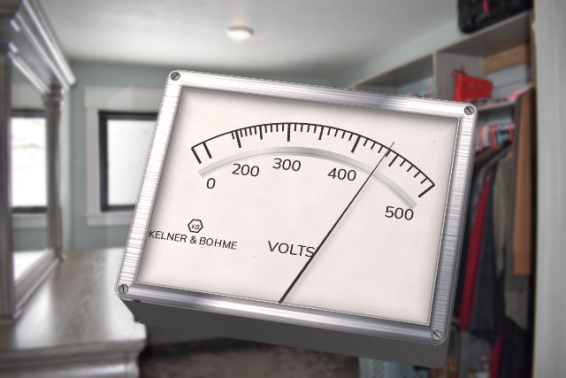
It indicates {"value": 440, "unit": "V"}
